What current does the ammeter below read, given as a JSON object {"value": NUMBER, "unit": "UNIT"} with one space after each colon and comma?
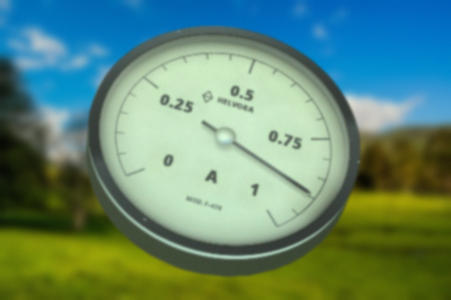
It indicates {"value": 0.9, "unit": "A"}
